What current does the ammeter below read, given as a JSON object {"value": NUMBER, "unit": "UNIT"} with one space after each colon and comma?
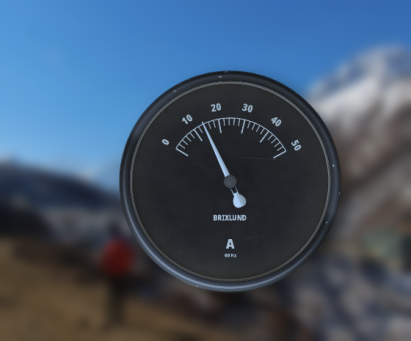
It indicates {"value": 14, "unit": "A"}
